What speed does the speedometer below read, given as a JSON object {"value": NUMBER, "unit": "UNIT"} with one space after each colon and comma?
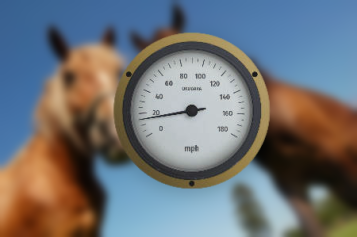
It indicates {"value": 15, "unit": "mph"}
